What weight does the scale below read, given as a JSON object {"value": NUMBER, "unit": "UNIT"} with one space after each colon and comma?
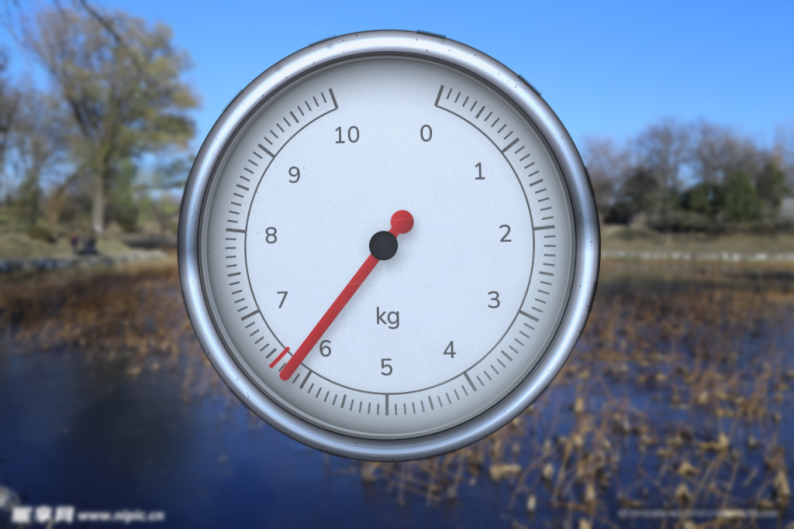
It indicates {"value": 6.2, "unit": "kg"}
